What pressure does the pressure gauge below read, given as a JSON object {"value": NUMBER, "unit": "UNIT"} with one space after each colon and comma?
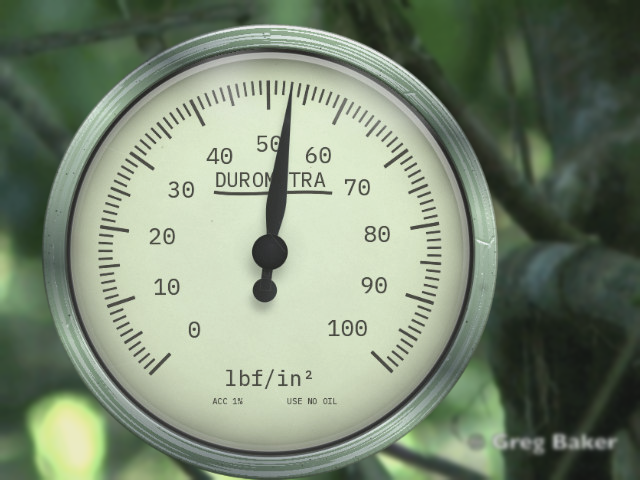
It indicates {"value": 53, "unit": "psi"}
